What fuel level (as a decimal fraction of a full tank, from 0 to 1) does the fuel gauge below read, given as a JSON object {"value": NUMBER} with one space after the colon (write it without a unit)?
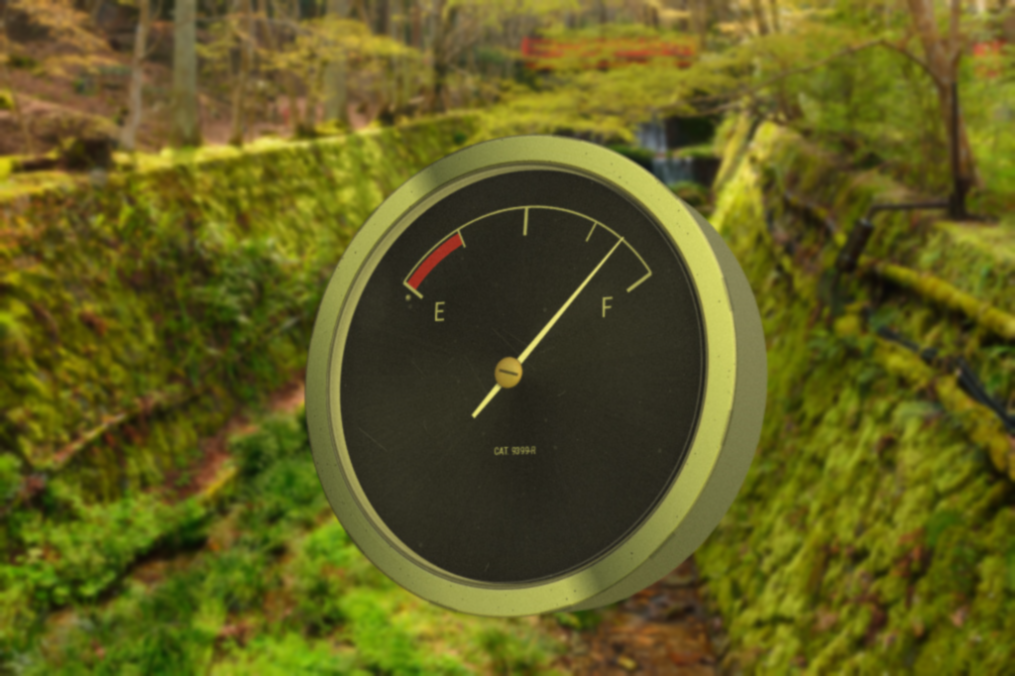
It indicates {"value": 0.875}
